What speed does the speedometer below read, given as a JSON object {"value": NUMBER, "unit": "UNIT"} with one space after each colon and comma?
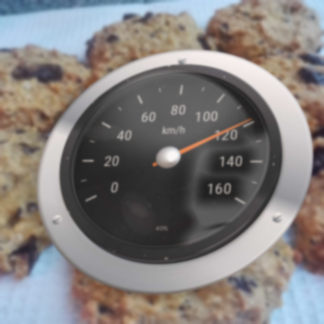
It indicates {"value": 120, "unit": "km/h"}
